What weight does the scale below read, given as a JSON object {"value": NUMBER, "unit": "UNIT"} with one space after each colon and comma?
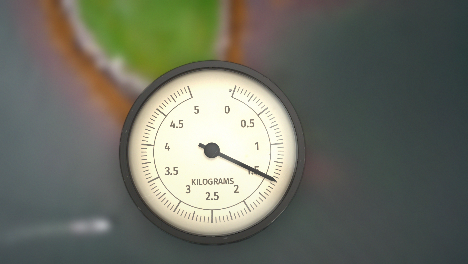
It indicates {"value": 1.5, "unit": "kg"}
